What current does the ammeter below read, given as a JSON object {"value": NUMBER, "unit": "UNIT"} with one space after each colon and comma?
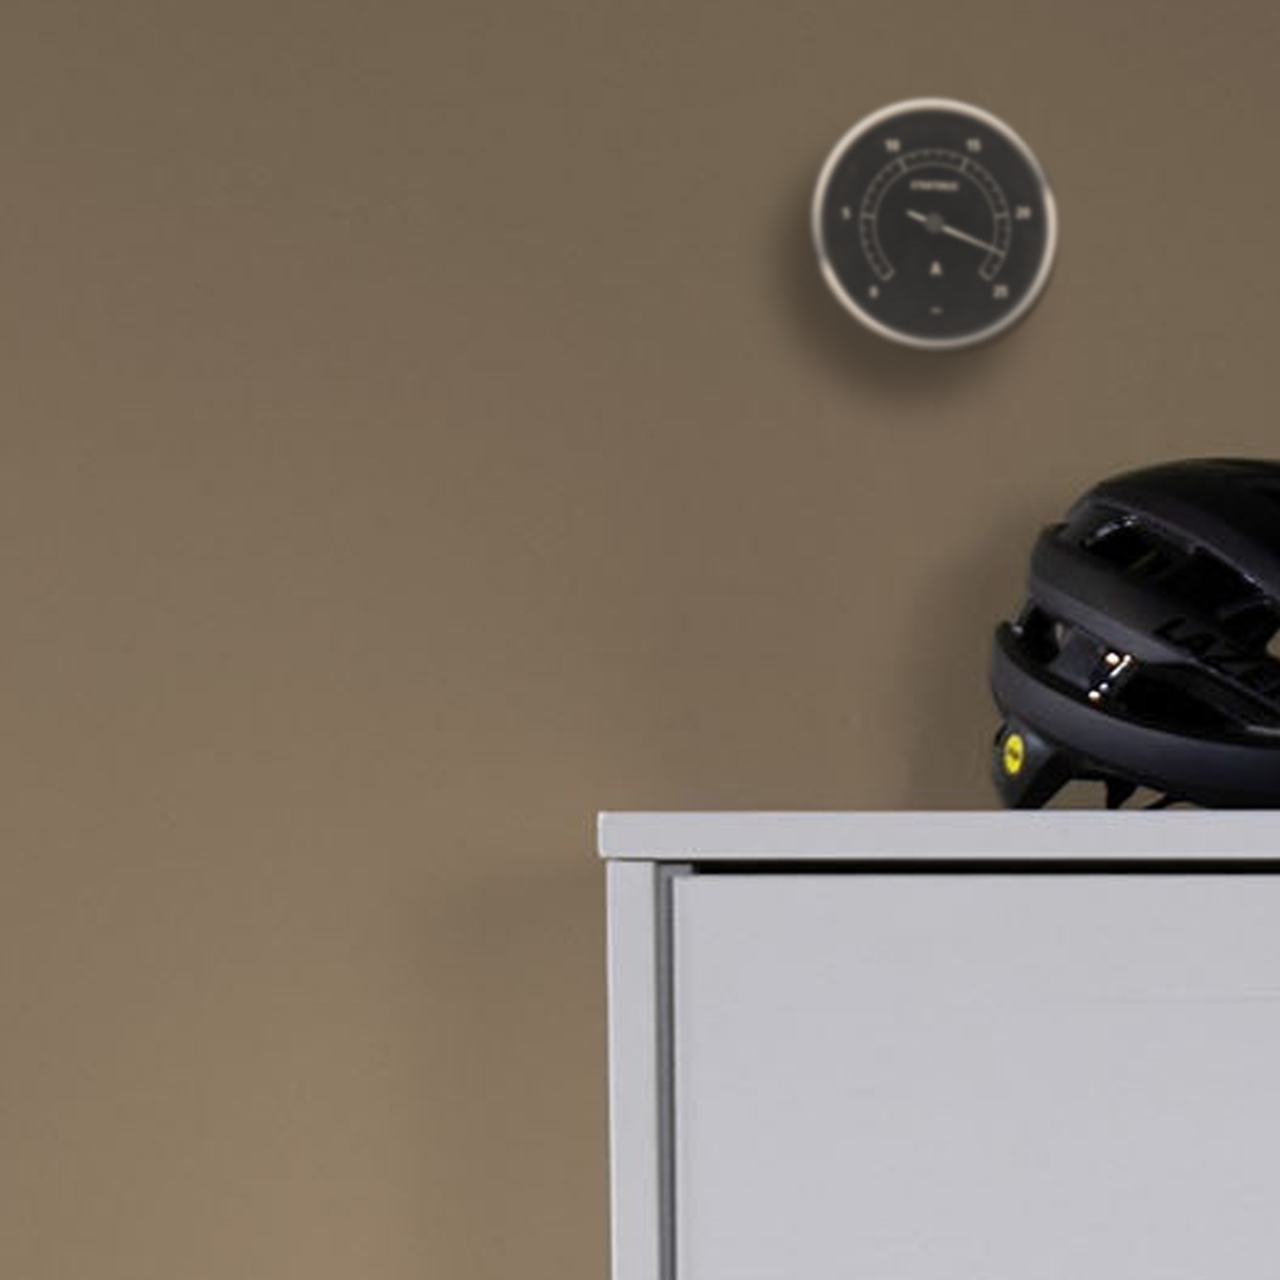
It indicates {"value": 23, "unit": "A"}
